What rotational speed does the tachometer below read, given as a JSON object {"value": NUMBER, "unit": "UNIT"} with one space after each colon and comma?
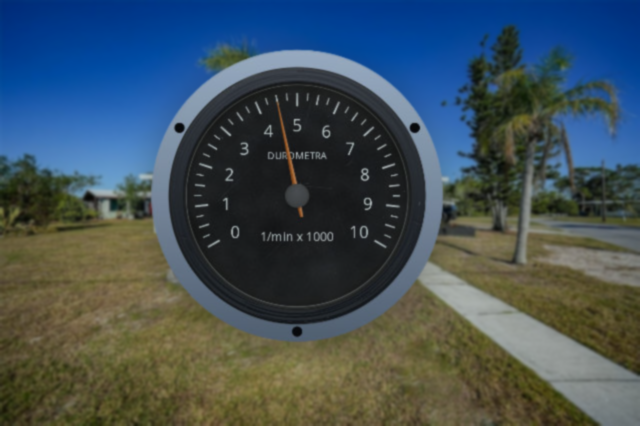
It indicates {"value": 4500, "unit": "rpm"}
